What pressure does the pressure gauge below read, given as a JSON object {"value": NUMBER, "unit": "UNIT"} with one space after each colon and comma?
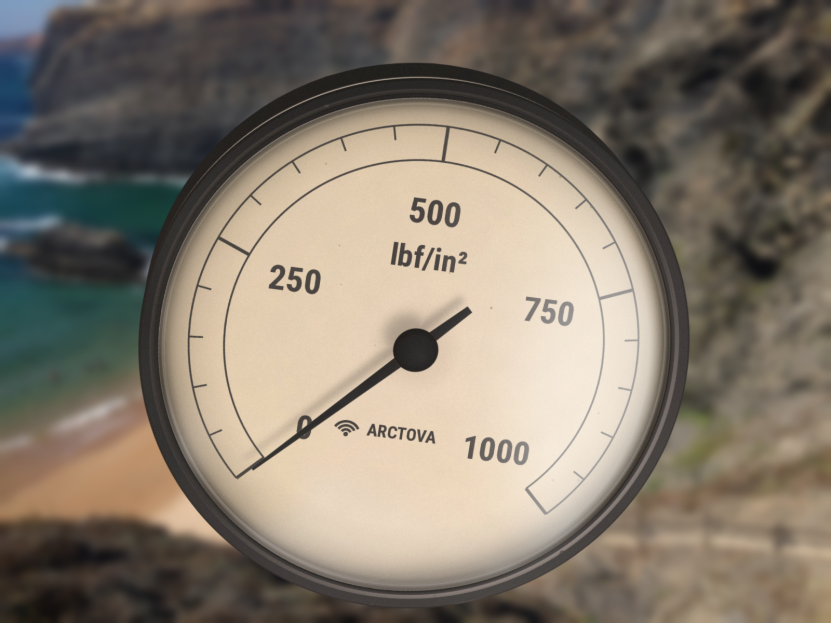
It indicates {"value": 0, "unit": "psi"}
